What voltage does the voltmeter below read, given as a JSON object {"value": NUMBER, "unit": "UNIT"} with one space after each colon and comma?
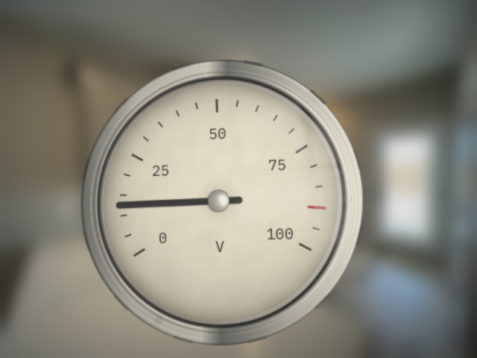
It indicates {"value": 12.5, "unit": "V"}
